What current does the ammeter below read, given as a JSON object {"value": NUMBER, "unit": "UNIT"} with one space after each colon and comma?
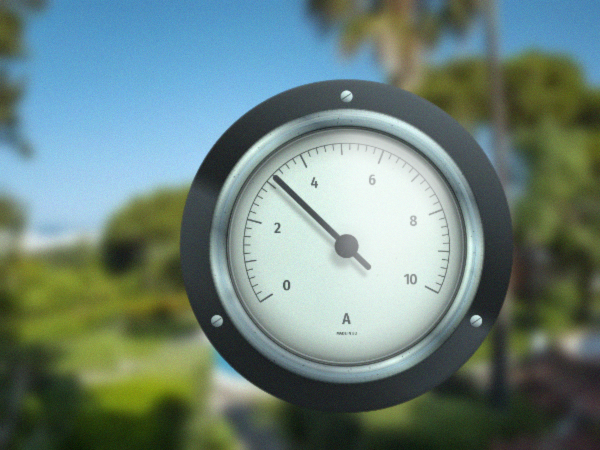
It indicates {"value": 3.2, "unit": "A"}
